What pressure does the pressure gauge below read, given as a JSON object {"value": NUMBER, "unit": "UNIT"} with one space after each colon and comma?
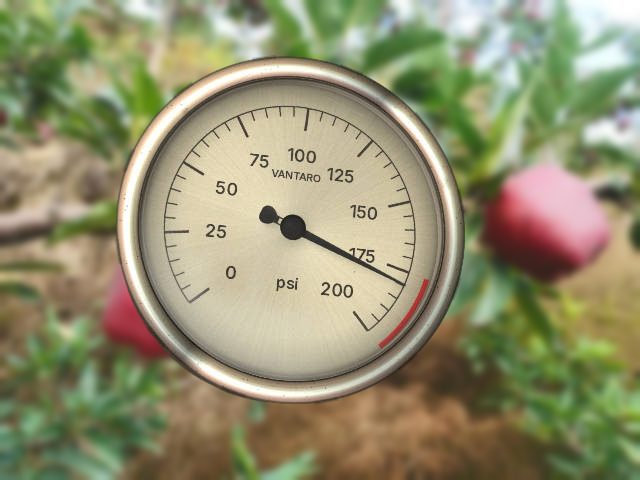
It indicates {"value": 180, "unit": "psi"}
